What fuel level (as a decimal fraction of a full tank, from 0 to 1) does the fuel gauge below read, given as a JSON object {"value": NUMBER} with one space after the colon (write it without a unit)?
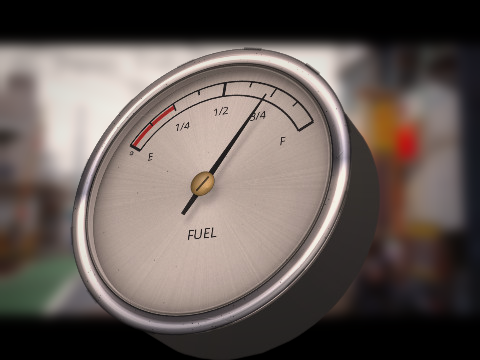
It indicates {"value": 0.75}
